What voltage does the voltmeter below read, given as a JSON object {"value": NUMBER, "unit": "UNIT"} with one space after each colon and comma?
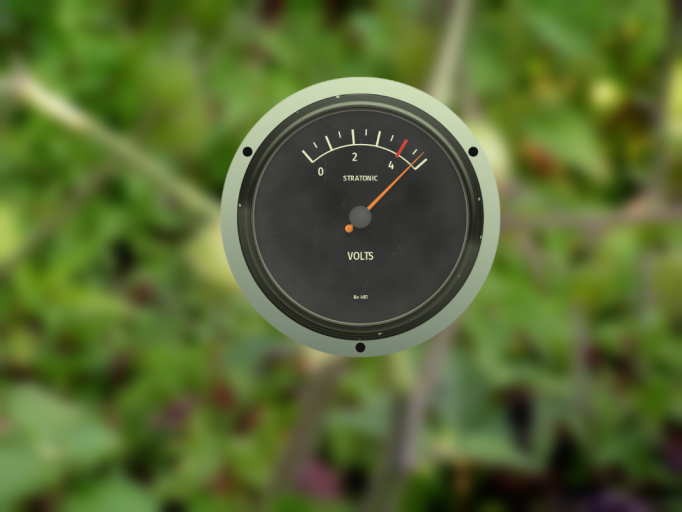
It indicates {"value": 4.75, "unit": "V"}
